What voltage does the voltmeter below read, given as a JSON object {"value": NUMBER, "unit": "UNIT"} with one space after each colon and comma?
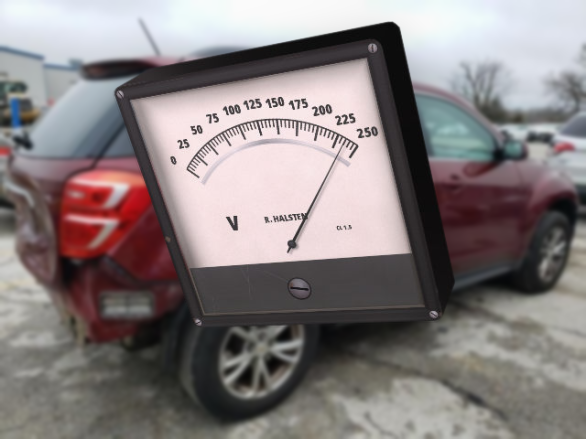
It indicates {"value": 235, "unit": "V"}
